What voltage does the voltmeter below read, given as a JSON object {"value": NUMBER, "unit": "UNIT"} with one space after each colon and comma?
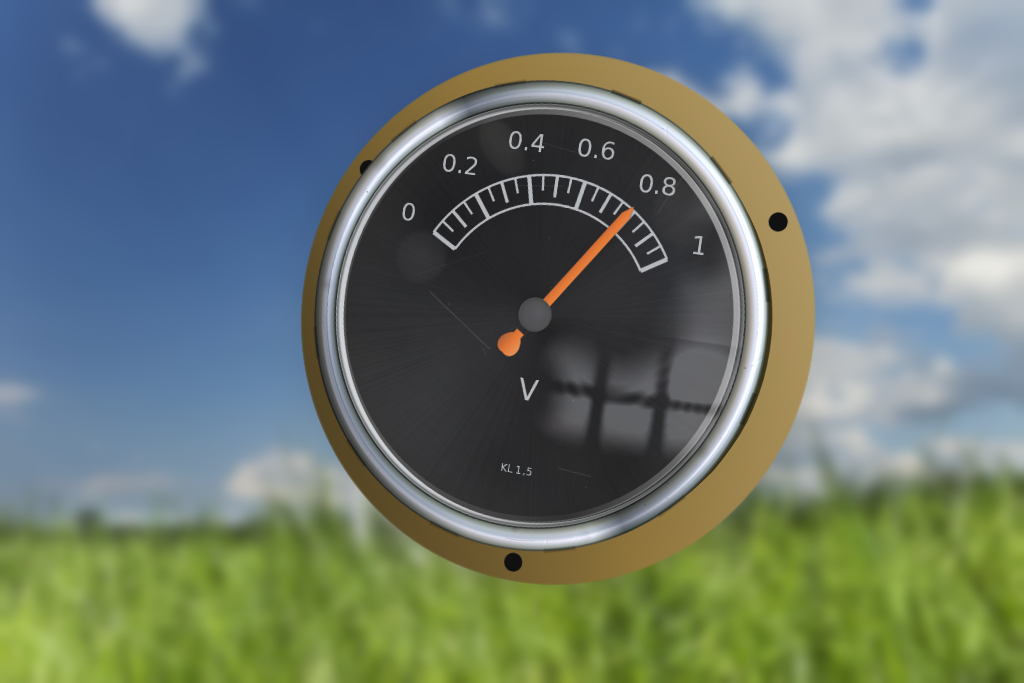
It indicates {"value": 0.8, "unit": "V"}
